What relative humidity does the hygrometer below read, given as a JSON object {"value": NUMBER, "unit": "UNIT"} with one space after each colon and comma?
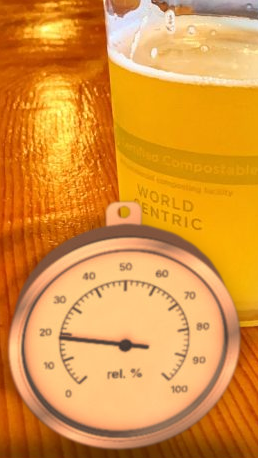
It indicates {"value": 20, "unit": "%"}
